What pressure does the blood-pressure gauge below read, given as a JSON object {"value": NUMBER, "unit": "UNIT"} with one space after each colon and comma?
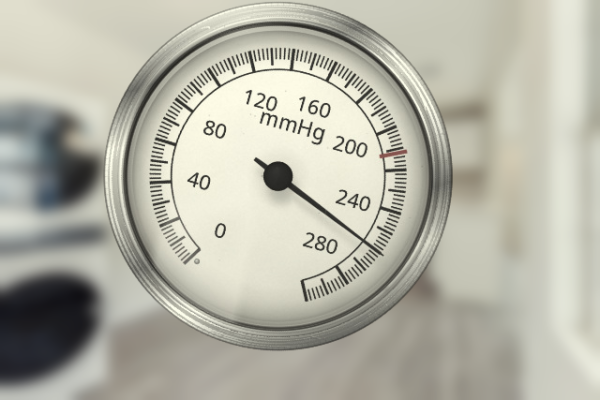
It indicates {"value": 260, "unit": "mmHg"}
